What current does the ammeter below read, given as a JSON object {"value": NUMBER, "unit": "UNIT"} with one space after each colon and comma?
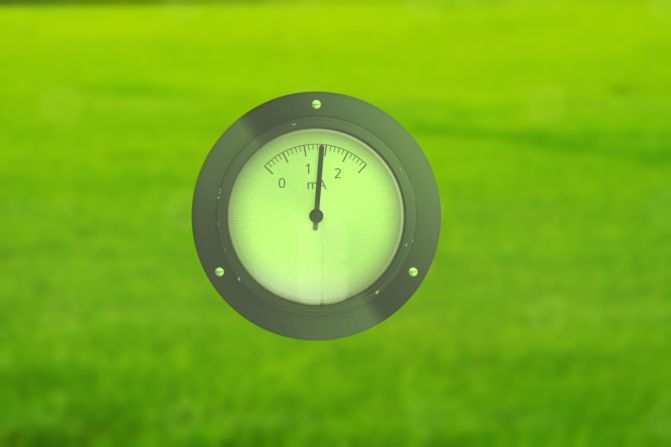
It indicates {"value": 1.4, "unit": "mA"}
